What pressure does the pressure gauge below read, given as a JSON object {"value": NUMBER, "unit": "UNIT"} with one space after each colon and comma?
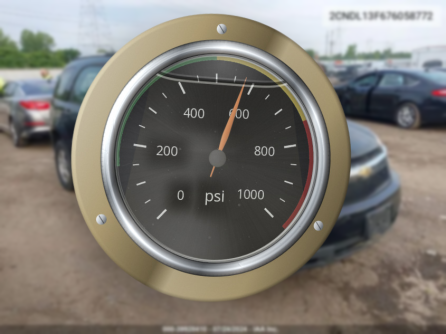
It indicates {"value": 575, "unit": "psi"}
